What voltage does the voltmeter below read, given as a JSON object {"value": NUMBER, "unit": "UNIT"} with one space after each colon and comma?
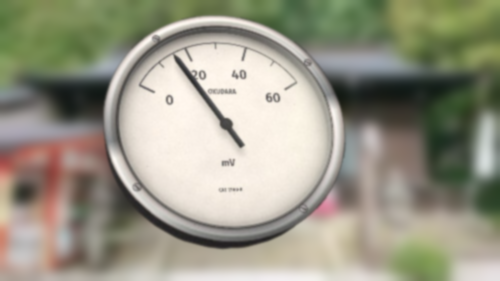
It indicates {"value": 15, "unit": "mV"}
